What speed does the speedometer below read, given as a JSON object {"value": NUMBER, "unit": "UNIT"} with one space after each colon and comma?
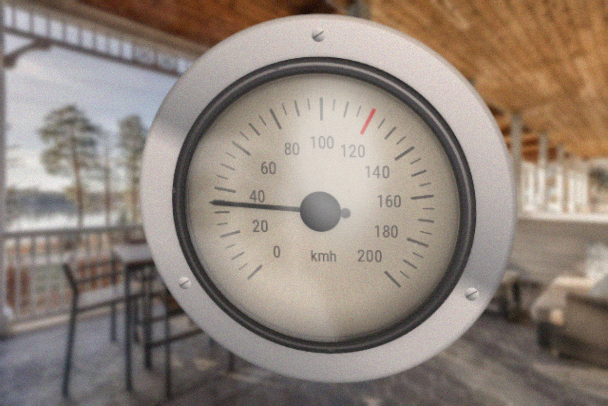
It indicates {"value": 35, "unit": "km/h"}
